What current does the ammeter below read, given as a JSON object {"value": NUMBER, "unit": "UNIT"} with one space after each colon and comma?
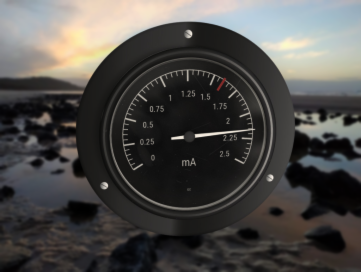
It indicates {"value": 2.15, "unit": "mA"}
